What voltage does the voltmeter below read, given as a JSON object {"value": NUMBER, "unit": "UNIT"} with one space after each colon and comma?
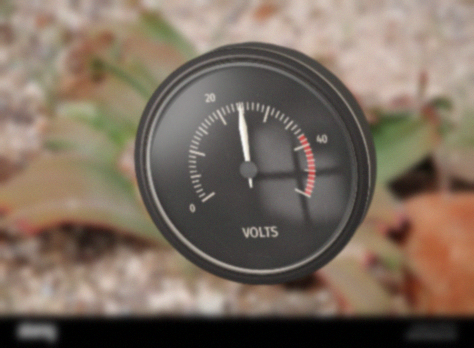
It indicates {"value": 25, "unit": "V"}
